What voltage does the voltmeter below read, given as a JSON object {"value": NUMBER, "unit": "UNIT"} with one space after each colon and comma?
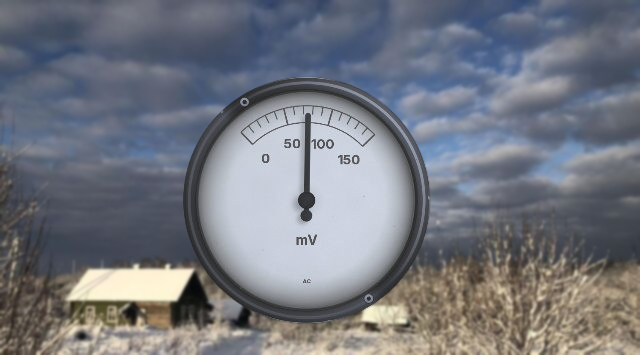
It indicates {"value": 75, "unit": "mV"}
